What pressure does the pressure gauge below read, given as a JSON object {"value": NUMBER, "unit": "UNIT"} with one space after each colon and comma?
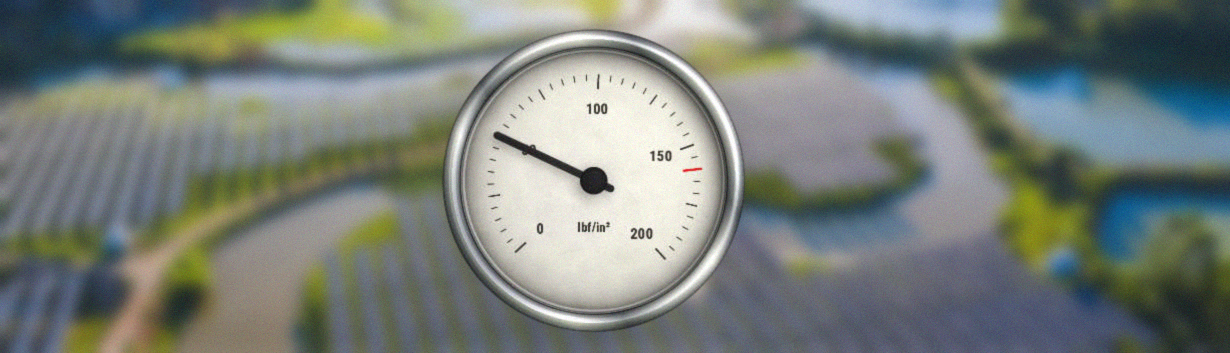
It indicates {"value": 50, "unit": "psi"}
